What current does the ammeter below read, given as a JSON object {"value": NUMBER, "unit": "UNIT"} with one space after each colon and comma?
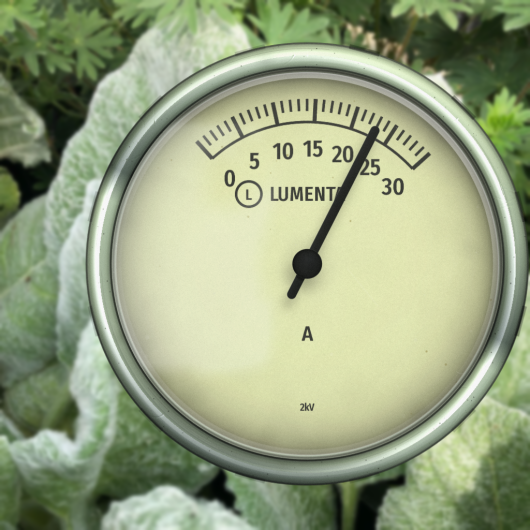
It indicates {"value": 23, "unit": "A"}
